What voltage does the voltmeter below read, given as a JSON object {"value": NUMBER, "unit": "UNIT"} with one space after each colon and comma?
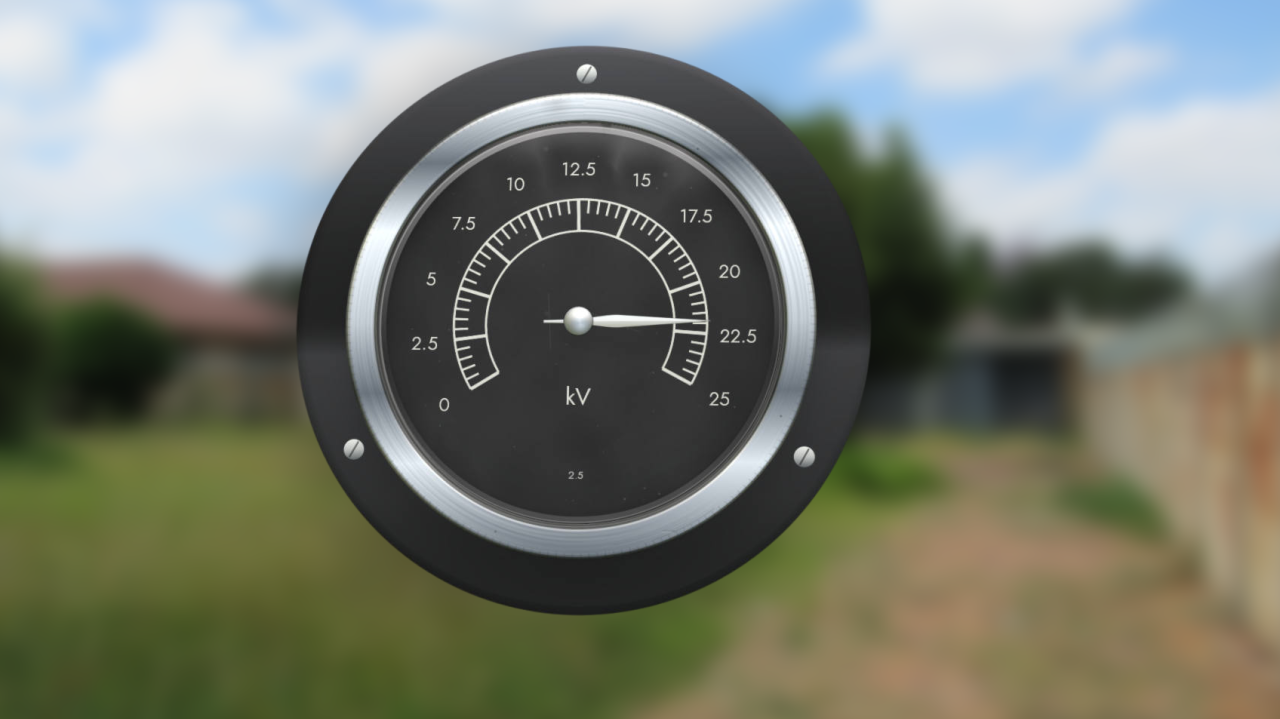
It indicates {"value": 22, "unit": "kV"}
